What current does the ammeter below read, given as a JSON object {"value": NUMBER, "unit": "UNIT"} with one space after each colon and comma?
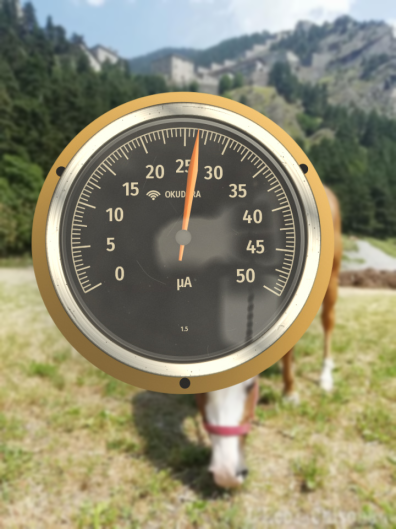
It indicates {"value": 26.5, "unit": "µA"}
